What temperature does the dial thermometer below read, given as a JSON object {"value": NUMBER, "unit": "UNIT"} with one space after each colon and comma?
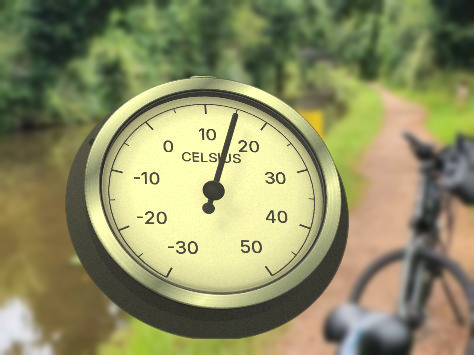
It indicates {"value": 15, "unit": "°C"}
